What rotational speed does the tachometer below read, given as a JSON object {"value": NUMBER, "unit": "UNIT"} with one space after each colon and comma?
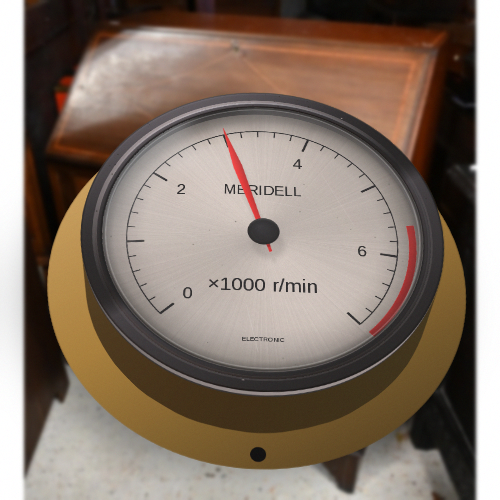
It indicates {"value": 3000, "unit": "rpm"}
